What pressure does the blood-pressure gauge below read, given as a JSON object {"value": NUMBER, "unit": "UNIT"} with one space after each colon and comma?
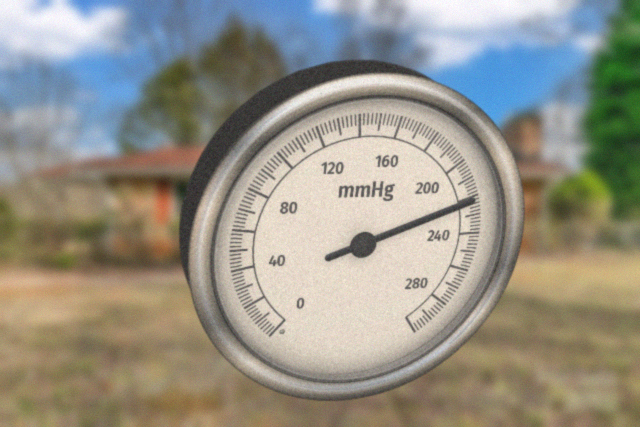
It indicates {"value": 220, "unit": "mmHg"}
